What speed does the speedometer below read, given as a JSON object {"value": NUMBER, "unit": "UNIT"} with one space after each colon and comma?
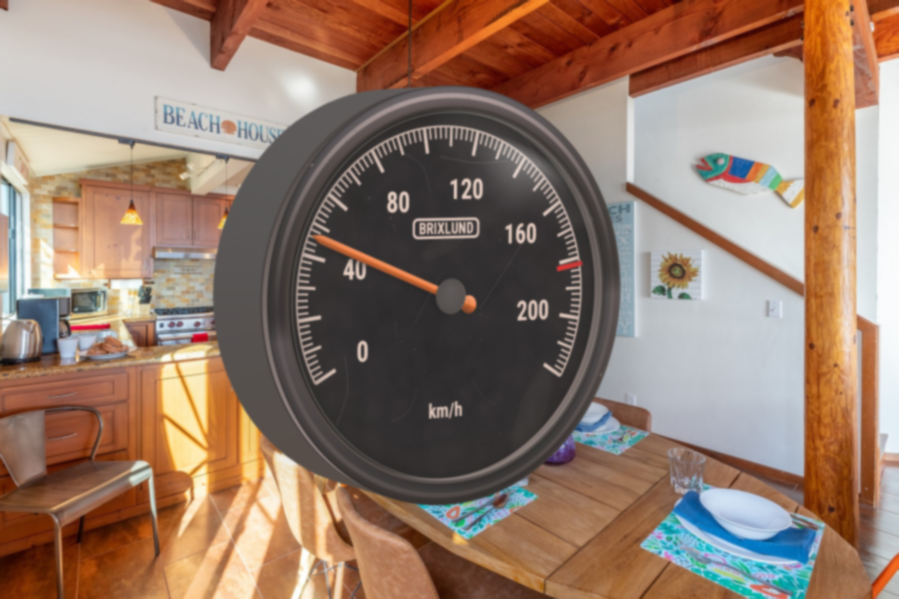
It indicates {"value": 46, "unit": "km/h"}
